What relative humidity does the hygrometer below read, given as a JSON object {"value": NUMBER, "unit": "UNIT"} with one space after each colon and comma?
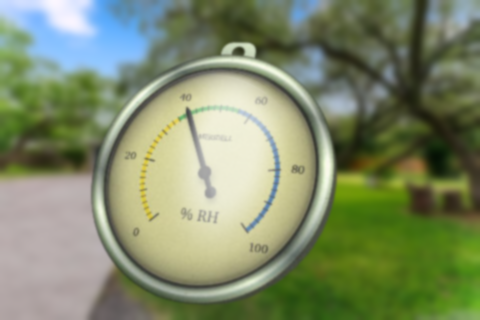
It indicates {"value": 40, "unit": "%"}
